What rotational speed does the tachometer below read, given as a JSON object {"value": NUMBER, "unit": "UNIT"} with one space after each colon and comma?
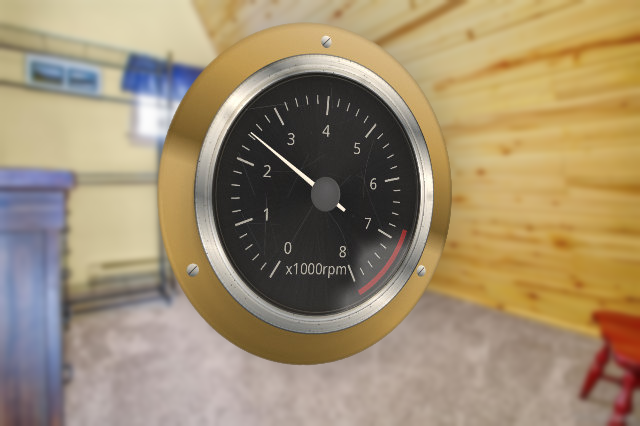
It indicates {"value": 2400, "unit": "rpm"}
